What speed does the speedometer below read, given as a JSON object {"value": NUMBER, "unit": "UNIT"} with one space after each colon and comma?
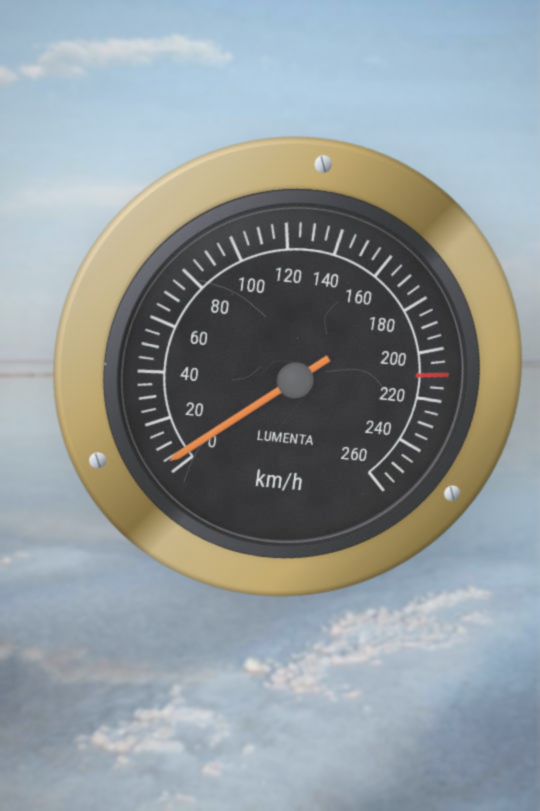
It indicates {"value": 5, "unit": "km/h"}
